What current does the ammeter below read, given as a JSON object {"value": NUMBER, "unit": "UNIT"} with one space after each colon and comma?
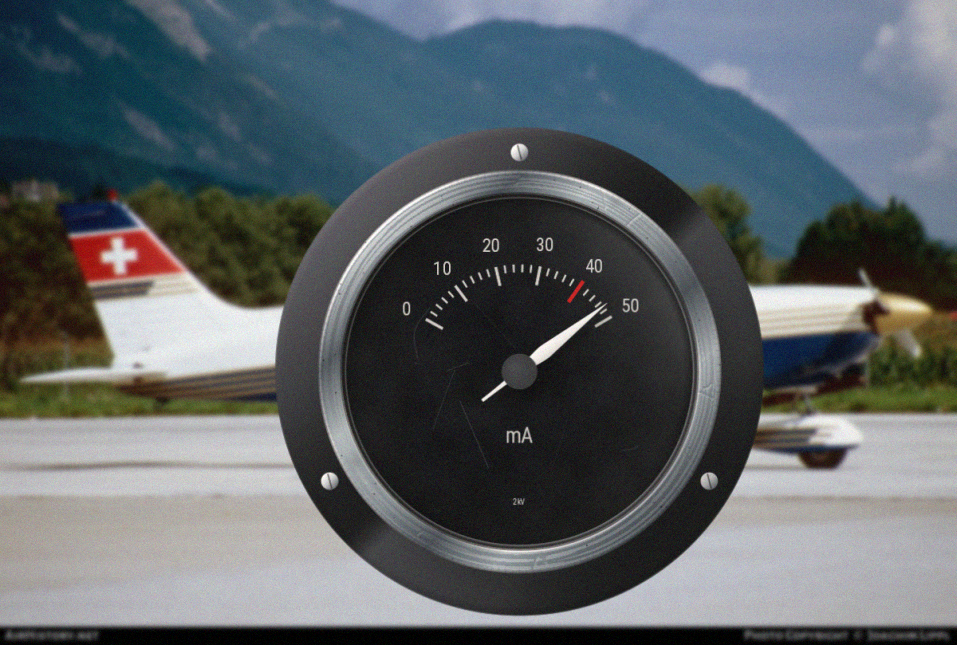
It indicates {"value": 47, "unit": "mA"}
